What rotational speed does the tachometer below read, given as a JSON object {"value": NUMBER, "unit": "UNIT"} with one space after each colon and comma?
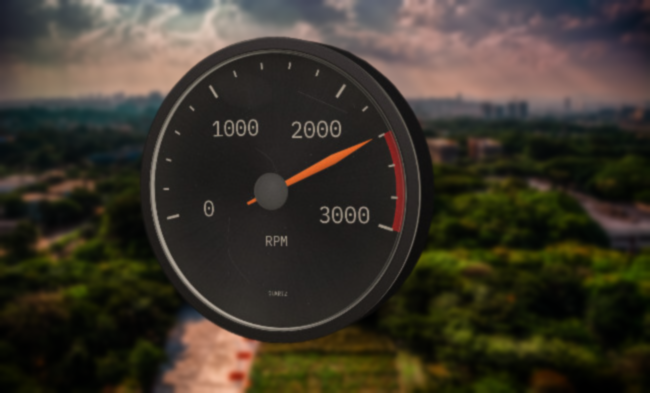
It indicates {"value": 2400, "unit": "rpm"}
